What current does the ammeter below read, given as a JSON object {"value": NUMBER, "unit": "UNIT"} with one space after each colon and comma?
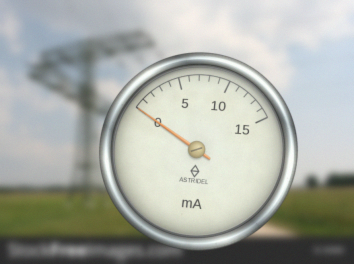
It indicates {"value": 0, "unit": "mA"}
